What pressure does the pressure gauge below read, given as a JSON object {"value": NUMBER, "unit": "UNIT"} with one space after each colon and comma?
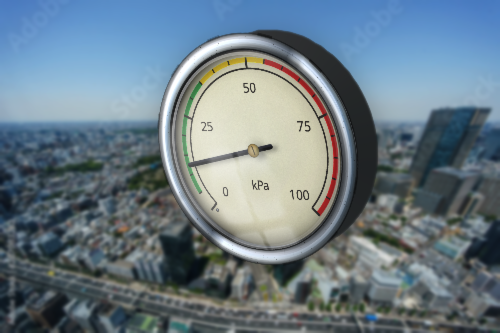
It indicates {"value": 12.5, "unit": "kPa"}
